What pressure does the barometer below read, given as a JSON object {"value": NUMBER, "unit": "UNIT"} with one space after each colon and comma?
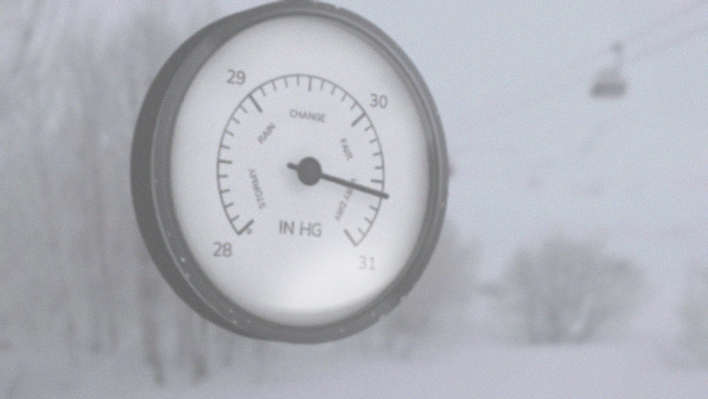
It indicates {"value": 30.6, "unit": "inHg"}
